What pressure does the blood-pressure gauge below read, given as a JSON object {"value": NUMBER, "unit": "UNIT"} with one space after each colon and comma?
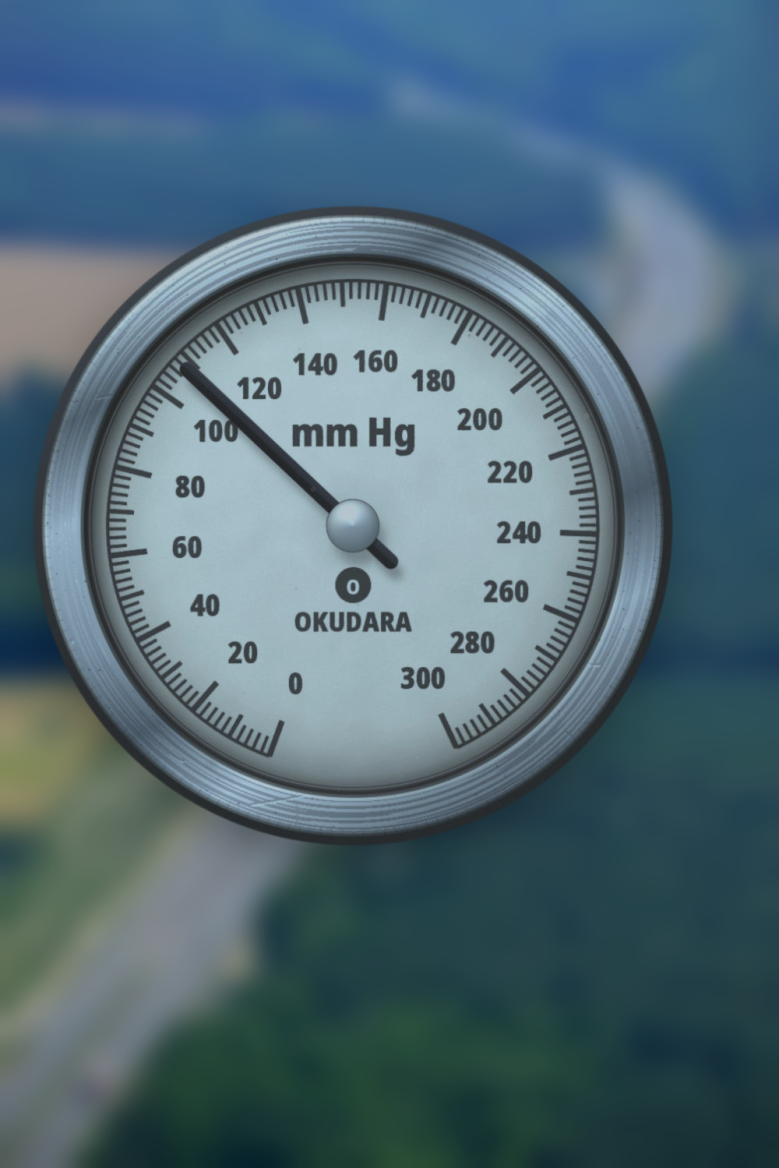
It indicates {"value": 108, "unit": "mmHg"}
